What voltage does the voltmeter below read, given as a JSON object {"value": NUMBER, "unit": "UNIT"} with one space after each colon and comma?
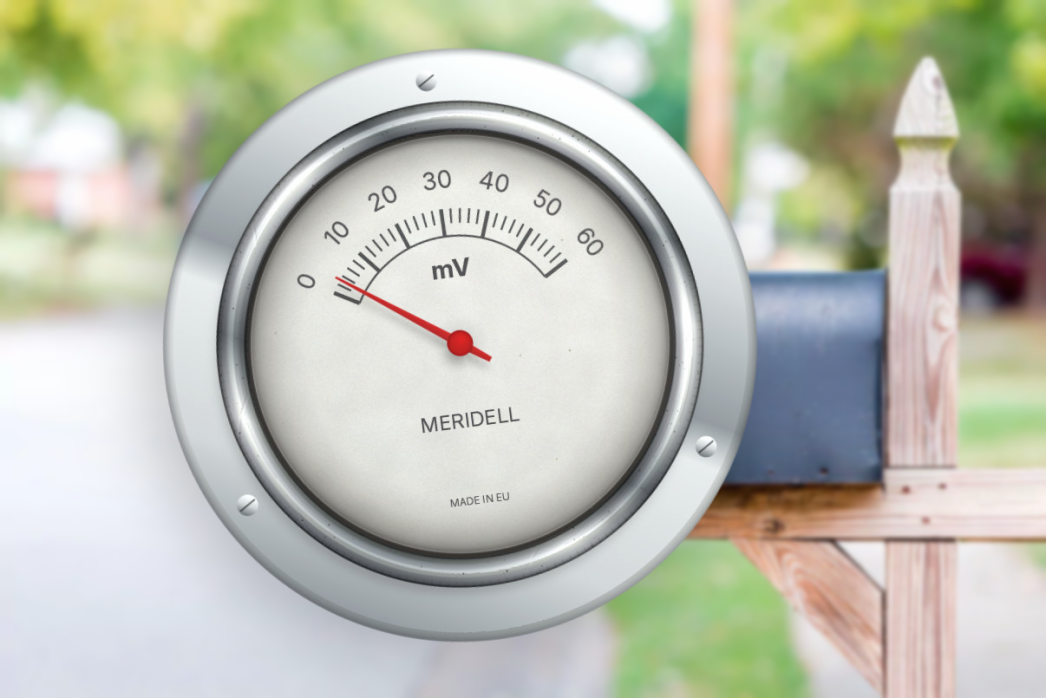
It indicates {"value": 3, "unit": "mV"}
